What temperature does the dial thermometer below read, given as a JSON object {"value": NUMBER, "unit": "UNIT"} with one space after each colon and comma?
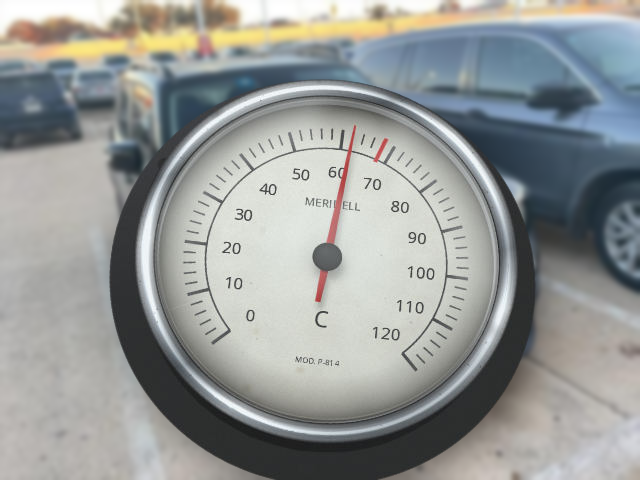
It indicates {"value": 62, "unit": "°C"}
